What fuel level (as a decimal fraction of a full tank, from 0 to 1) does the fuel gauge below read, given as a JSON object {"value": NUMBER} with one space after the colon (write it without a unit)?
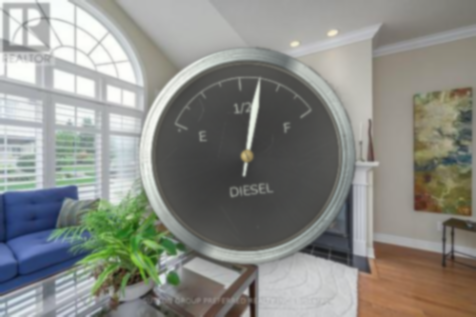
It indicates {"value": 0.625}
